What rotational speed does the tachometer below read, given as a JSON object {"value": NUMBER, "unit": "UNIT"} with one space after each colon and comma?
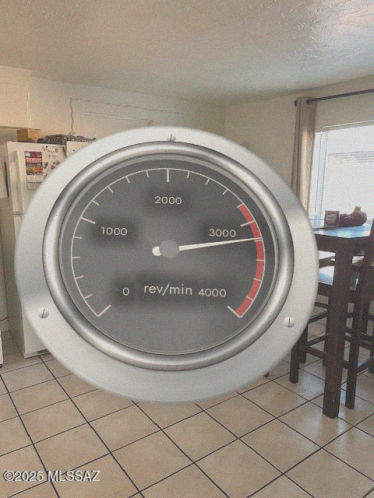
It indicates {"value": 3200, "unit": "rpm"}
